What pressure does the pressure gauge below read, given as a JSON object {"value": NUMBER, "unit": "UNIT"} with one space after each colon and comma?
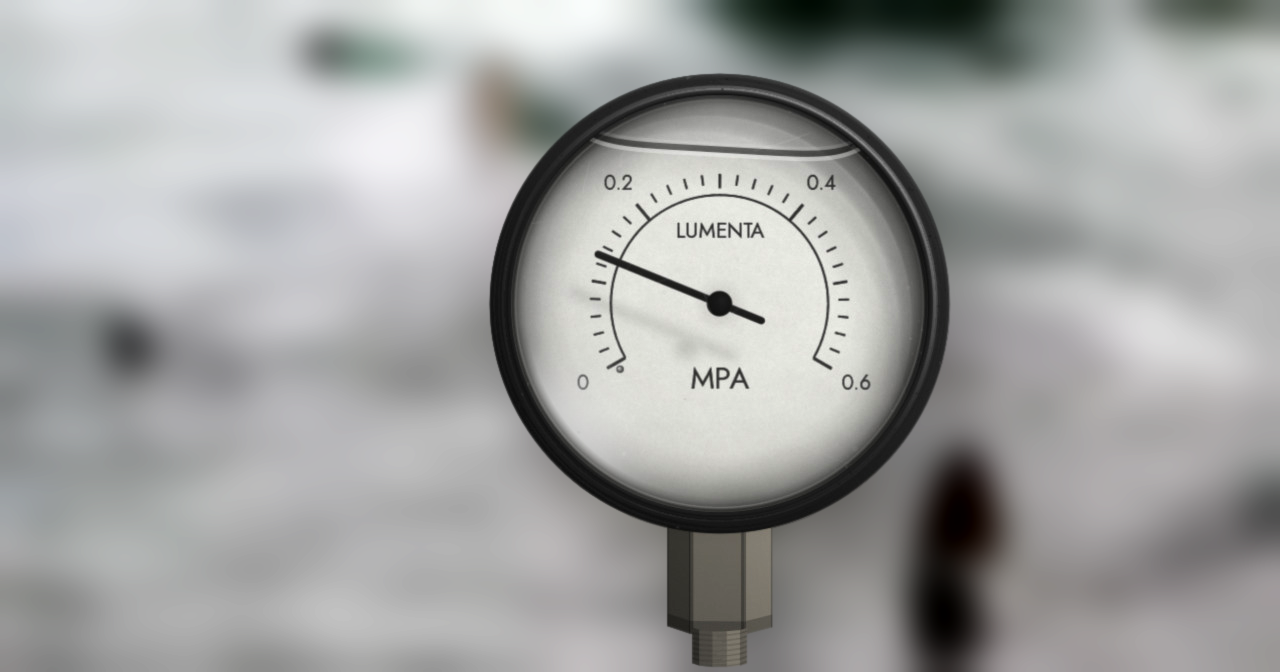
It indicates {"value": 0.13, "unit": "MPa"}
